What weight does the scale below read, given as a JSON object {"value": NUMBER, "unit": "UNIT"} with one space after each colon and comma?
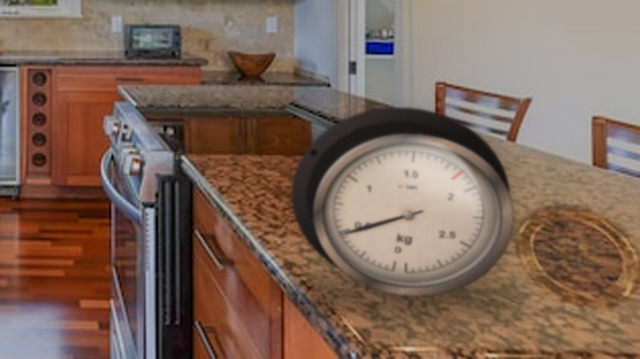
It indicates {"value": 0.5, "unit": "kg"}
